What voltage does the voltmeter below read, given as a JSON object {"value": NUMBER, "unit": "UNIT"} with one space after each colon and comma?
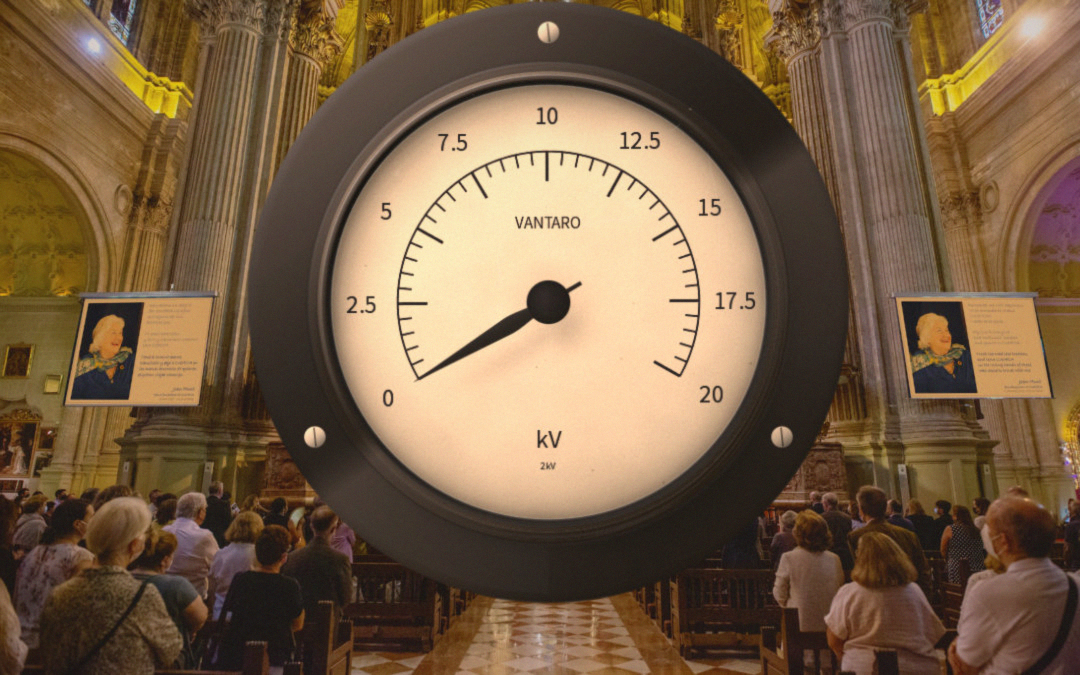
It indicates {"value": 0, "unit": "kV"}
